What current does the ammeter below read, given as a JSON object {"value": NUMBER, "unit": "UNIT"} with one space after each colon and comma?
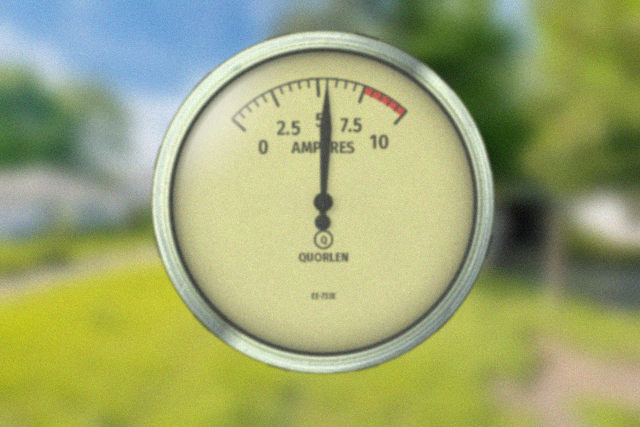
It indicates {"value": 5.5, "unit": "A"}
